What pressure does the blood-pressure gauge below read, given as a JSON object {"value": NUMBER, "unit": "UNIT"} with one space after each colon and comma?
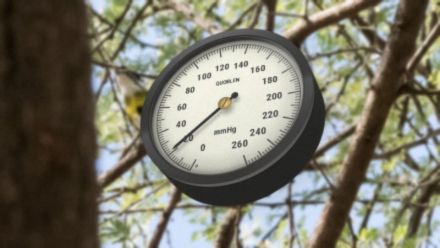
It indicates {"value": 20, "unit": "mmHg"}
